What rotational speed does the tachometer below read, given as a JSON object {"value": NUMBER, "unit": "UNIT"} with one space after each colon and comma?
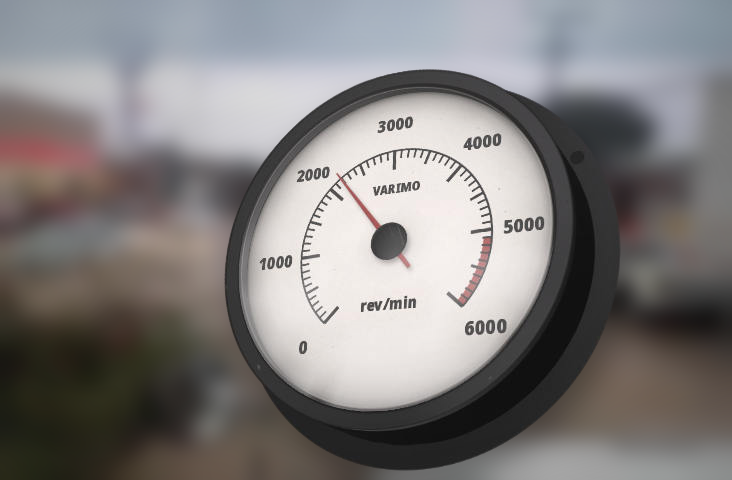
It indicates {"value": 2200, "unit": "rpm"}
